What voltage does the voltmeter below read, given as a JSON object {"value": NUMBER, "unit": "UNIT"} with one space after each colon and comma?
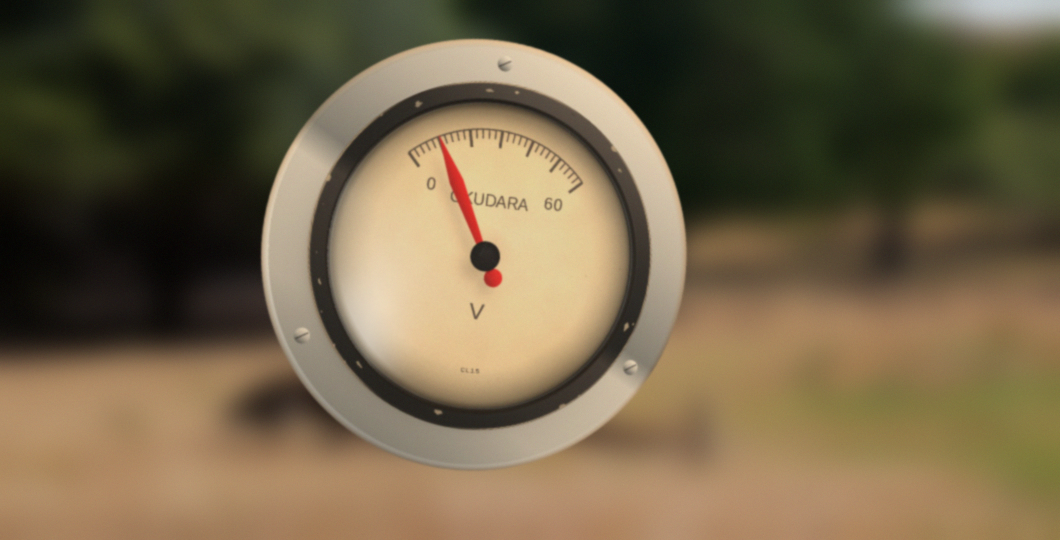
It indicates {"value": 10, "unit": "V"}
